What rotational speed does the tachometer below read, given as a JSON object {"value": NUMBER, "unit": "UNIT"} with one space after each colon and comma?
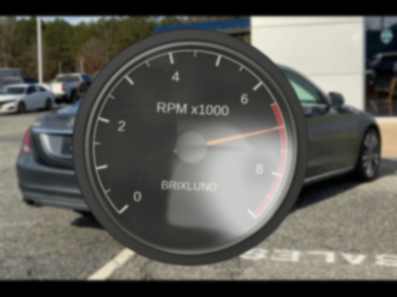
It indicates {"value": 7000, "unit": "rpm"}
